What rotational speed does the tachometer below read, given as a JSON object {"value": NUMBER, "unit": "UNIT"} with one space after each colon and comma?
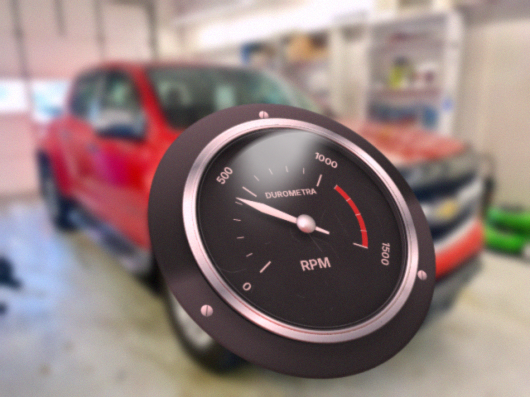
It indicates {"value": 400, "unit": "rpm"}
